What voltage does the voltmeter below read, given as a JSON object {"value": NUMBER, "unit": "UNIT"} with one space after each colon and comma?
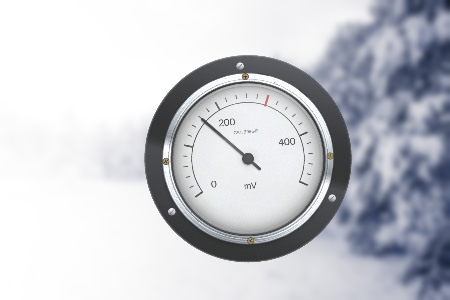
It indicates {"value": 160, "unit": "mV"}
